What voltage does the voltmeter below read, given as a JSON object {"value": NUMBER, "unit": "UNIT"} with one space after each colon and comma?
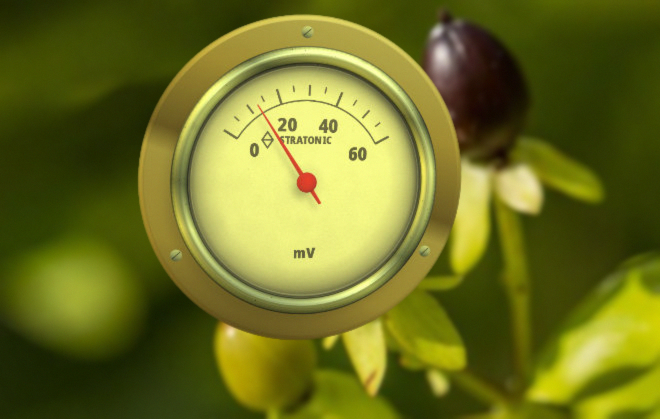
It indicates {"value": 12.5, "unit": "mV"}
